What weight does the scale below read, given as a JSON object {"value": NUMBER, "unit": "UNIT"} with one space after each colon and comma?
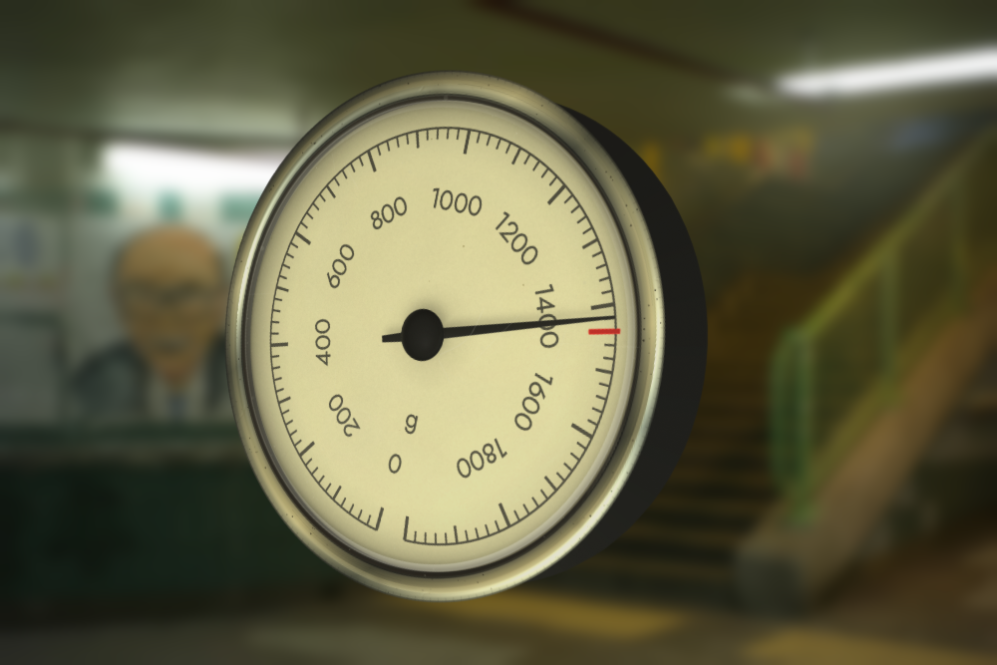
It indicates {"value": 1420, "unit": "g"}
